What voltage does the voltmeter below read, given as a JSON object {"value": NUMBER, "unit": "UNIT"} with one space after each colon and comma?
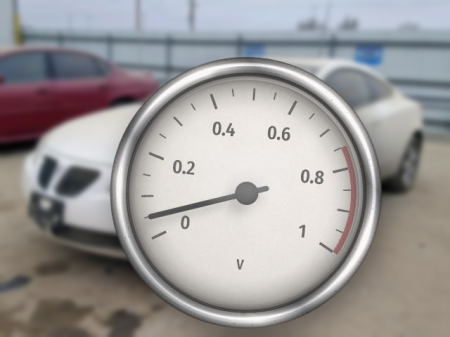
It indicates {"value": 0.05, "unit": "V"}
